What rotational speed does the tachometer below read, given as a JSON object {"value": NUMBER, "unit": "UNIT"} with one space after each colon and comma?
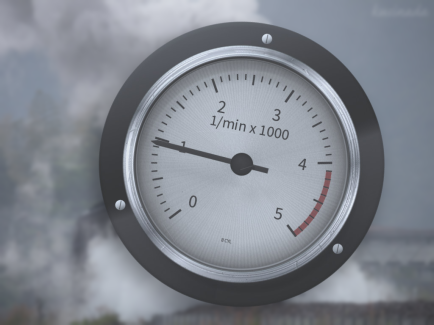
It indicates {"value": 950, "unit": "rpm"}
